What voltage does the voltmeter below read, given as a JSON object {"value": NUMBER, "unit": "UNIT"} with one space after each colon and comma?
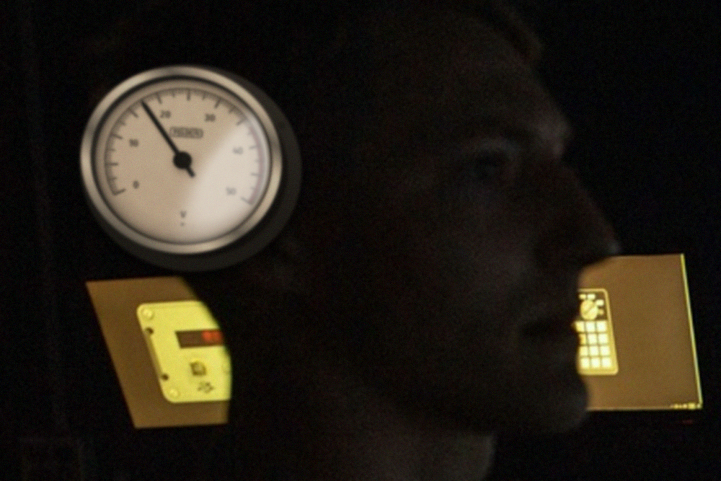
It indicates {"value": 17.5, "unit": "V"}
